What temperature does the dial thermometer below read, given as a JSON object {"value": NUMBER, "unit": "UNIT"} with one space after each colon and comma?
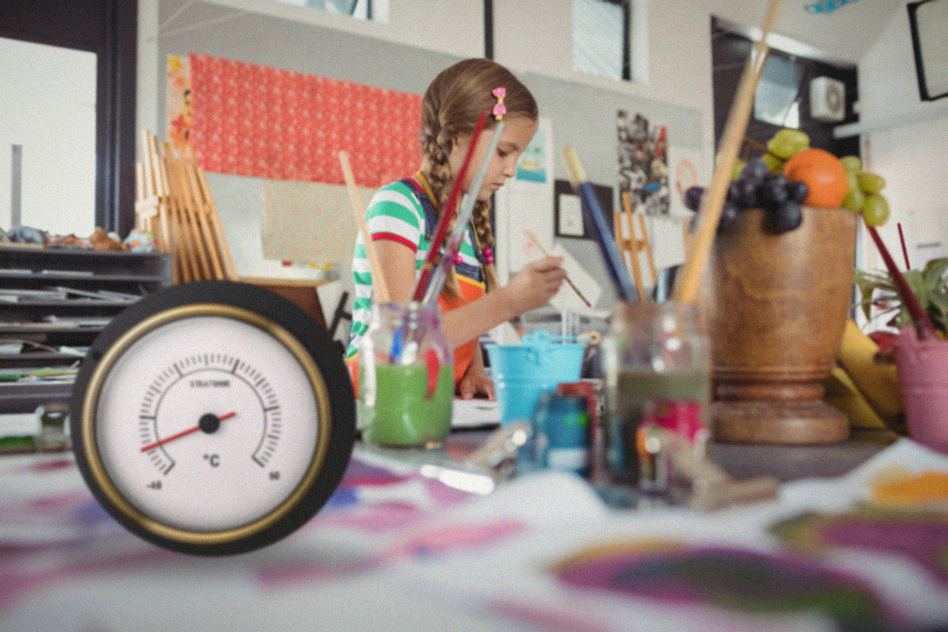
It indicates {"value": -30, "unit": "°C"}
